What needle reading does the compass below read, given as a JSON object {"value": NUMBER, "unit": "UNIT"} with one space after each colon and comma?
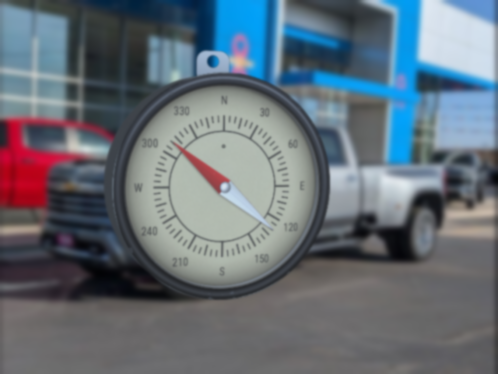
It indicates {"value": 310, "unit": "°"}
